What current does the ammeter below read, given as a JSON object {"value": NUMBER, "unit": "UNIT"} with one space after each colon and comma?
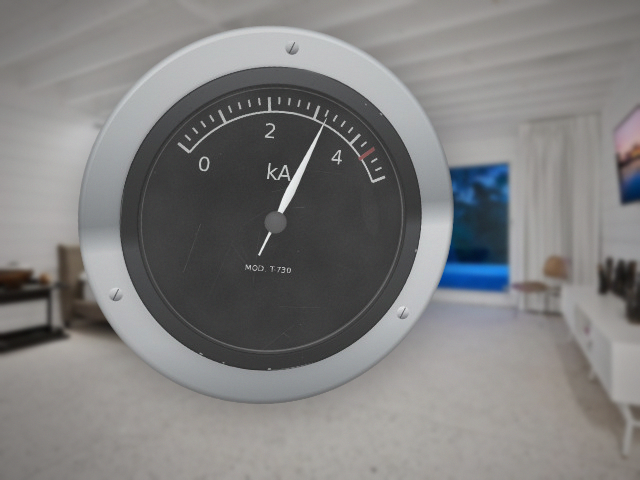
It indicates {"value": 3.2, "unit": "kA"}
